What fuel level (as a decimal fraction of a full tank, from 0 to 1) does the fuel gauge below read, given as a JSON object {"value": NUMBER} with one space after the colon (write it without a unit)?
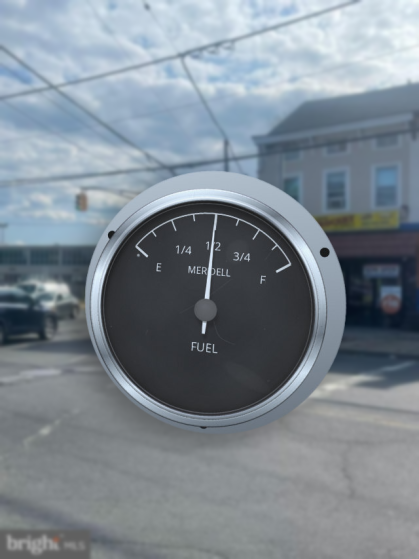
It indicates {"value": 0.5}
